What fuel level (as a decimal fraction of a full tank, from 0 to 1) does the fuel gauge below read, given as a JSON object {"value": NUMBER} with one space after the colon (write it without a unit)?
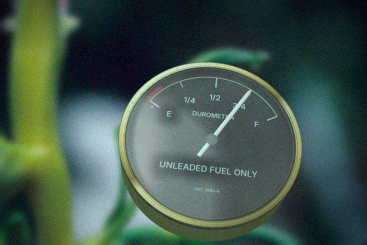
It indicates {"value": 0.75}
